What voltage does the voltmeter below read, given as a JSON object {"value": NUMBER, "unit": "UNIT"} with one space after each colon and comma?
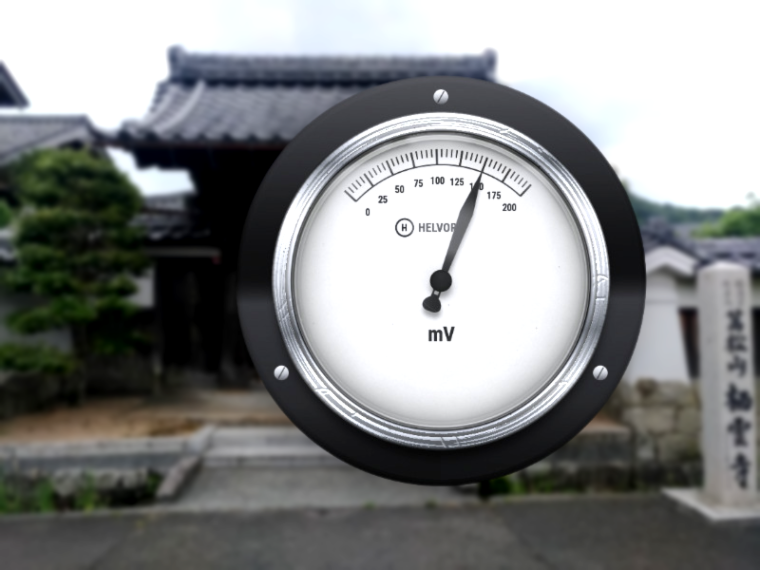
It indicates {"value": 150, "unit": "mV"}
